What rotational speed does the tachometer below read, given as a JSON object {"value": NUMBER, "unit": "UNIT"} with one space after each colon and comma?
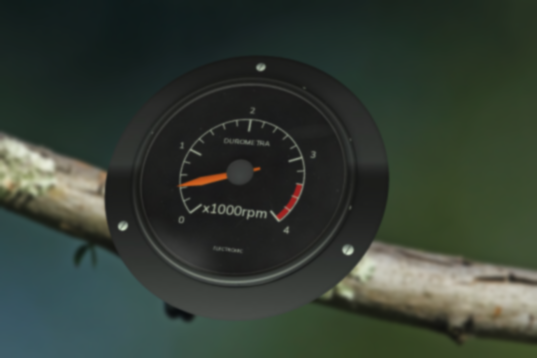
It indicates {"value": 400, "unit": "rpm"}
